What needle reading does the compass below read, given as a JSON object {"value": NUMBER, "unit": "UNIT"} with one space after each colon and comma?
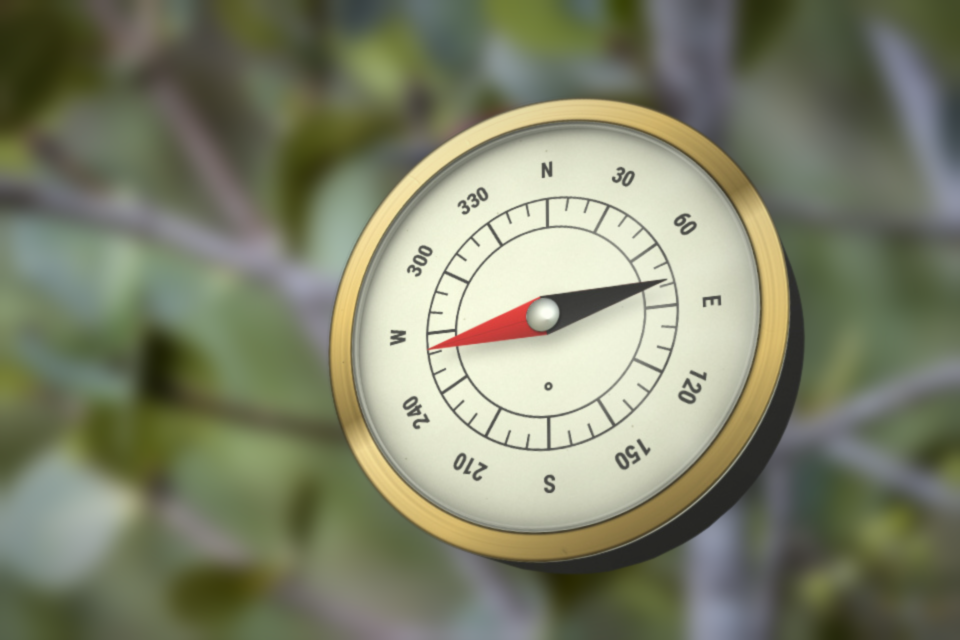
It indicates {"value": 260, "unit": "°"}
